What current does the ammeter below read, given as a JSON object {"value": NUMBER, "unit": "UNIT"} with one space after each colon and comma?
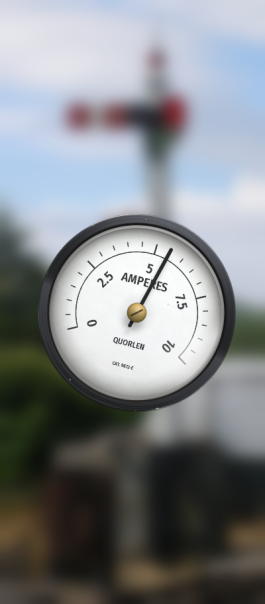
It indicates {"value": 5.5, "unit": "A"}
